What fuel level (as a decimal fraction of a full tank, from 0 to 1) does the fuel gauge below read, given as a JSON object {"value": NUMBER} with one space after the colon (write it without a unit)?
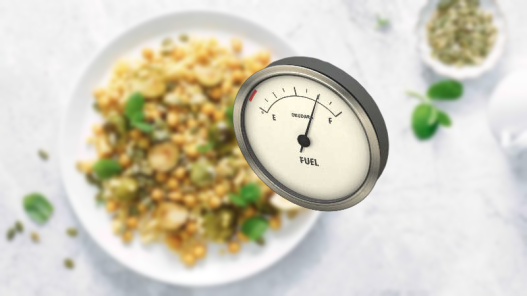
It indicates {"value": 0.75}
